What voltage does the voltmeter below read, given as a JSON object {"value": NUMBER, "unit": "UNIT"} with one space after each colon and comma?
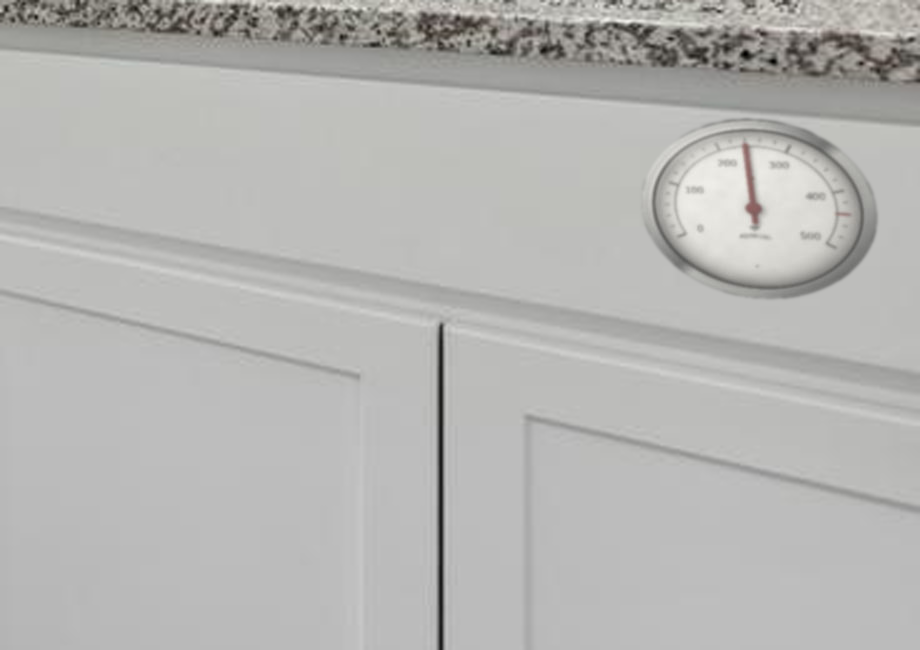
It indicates {"value": 240, "unit": "V"}
